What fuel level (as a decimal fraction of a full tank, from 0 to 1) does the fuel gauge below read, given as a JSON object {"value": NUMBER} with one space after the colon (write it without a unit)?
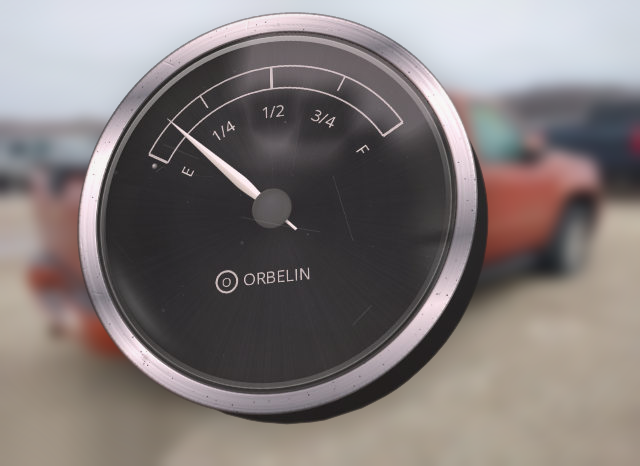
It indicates {"value": 0.125}
